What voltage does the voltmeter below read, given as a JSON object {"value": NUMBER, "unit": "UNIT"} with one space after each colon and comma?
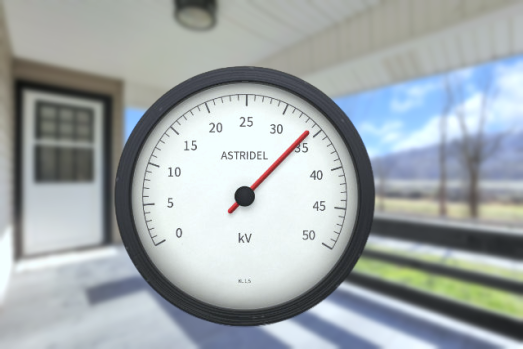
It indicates {"value": 34, "unit": "kV"}
